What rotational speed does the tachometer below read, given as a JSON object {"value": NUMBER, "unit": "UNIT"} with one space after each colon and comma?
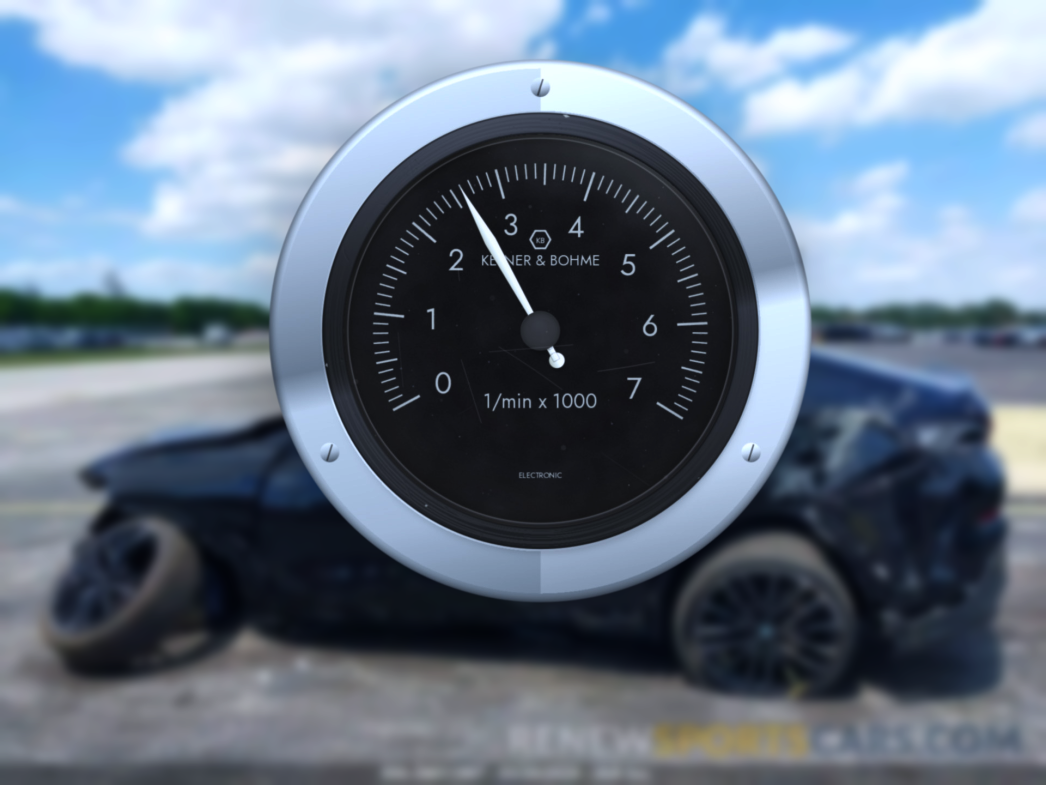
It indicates {"value": 2600, "unit": "rpm"}
